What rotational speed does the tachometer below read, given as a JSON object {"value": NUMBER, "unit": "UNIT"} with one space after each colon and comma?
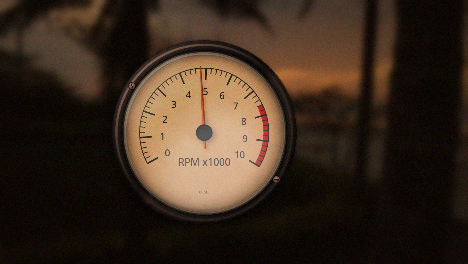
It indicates {"value": 4800, "unit": "rpm"}
